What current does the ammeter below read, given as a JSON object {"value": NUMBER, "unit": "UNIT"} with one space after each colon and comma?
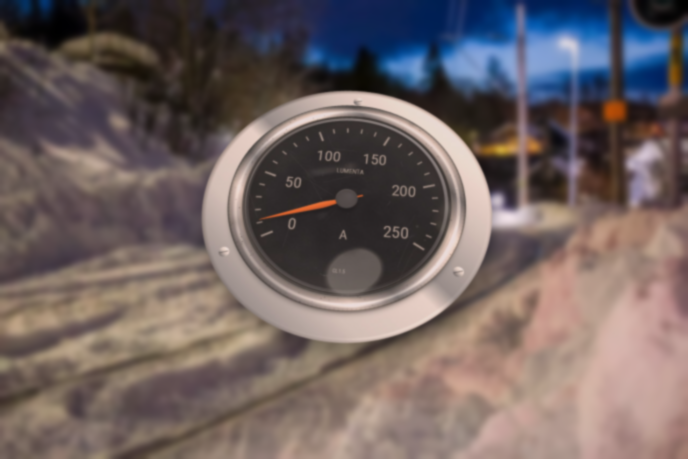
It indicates {"value": 10, "unit": "A"}
